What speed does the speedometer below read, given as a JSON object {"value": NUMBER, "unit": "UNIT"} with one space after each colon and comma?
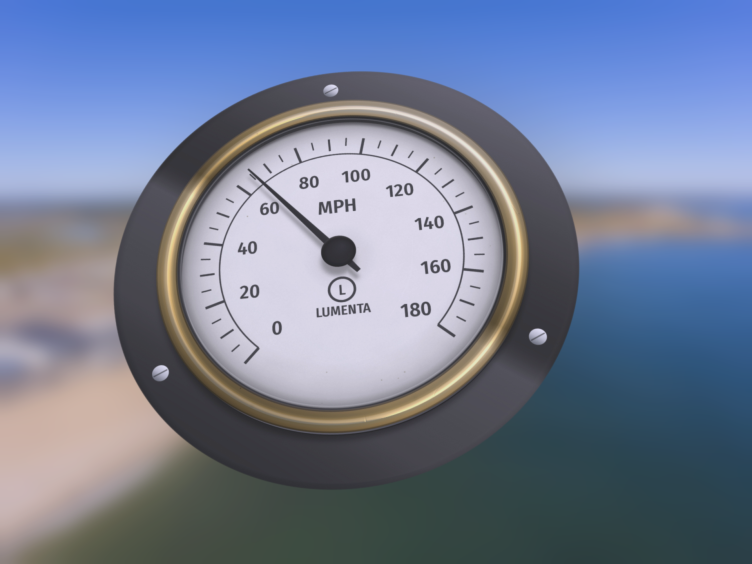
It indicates {"value": 65, "unit": "mph"}
